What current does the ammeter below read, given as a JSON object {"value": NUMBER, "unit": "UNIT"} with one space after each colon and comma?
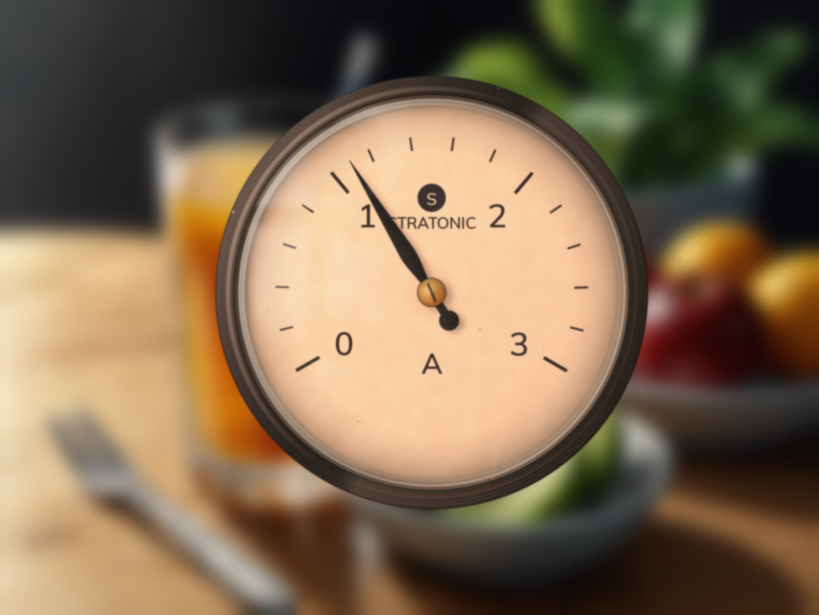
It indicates {"value": 1.1, "unit": "A"}
